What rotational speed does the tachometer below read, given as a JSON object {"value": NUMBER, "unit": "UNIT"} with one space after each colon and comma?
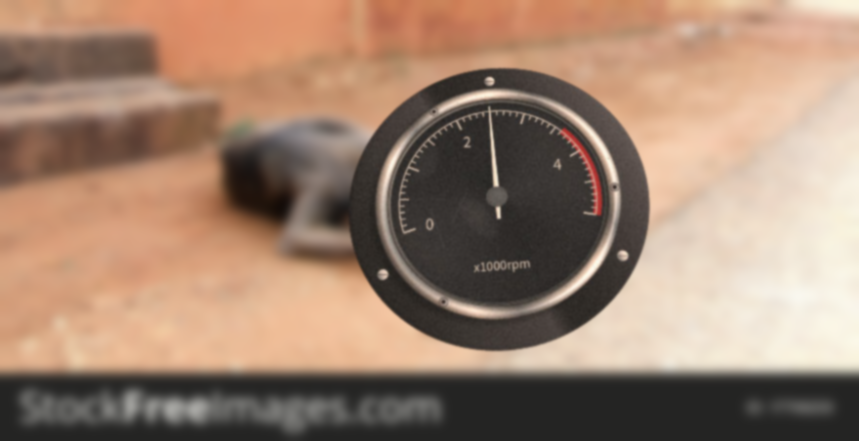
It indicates {"value": 2500, "unit": "rpm"}
